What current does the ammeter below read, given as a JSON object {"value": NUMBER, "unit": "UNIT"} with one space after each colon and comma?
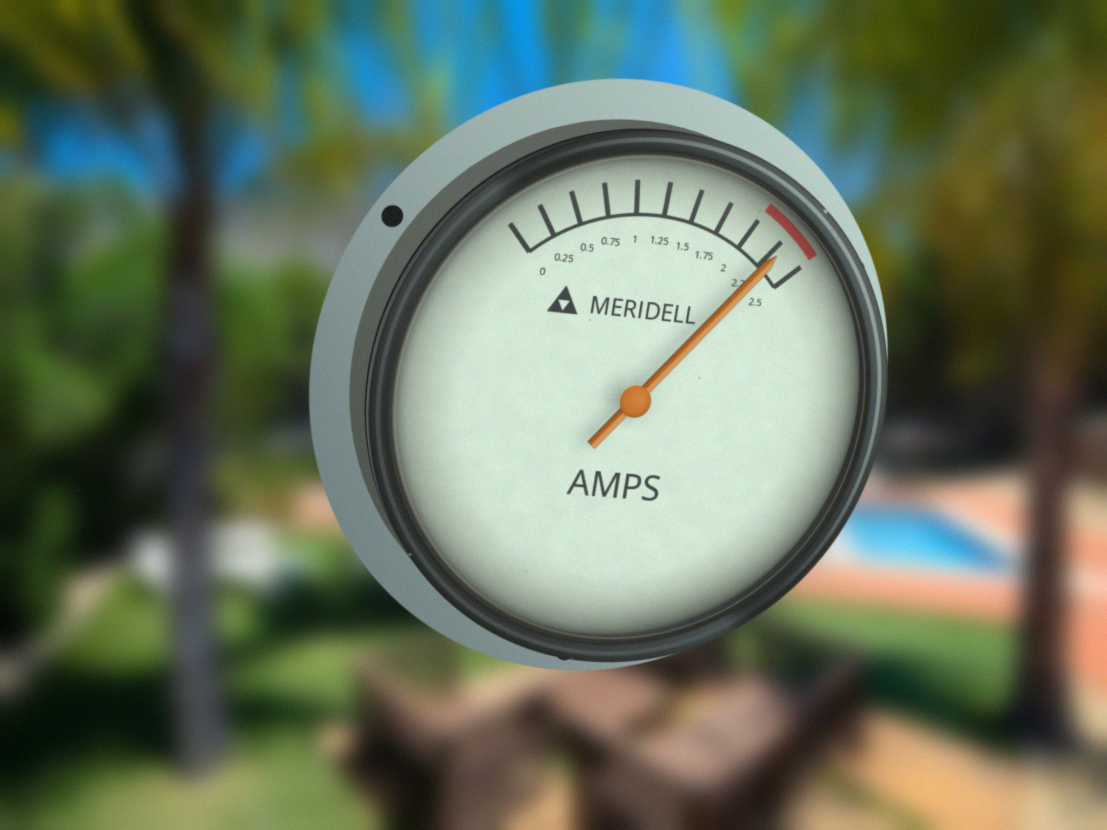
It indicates {"value": 2.25, "unit": "A"}
